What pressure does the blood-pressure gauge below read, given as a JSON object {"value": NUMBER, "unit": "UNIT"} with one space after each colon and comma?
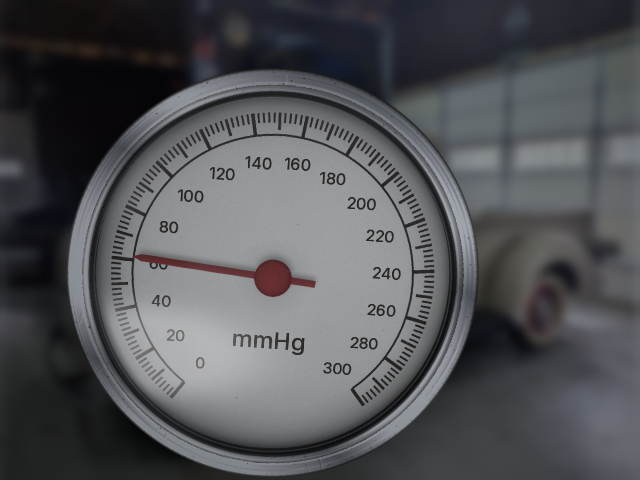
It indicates {"value": 62, "unit": "mmHg"}
